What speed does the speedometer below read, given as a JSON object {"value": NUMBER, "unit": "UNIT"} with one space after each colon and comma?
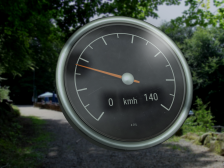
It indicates {"value": 35, "unit": "km/h"}
